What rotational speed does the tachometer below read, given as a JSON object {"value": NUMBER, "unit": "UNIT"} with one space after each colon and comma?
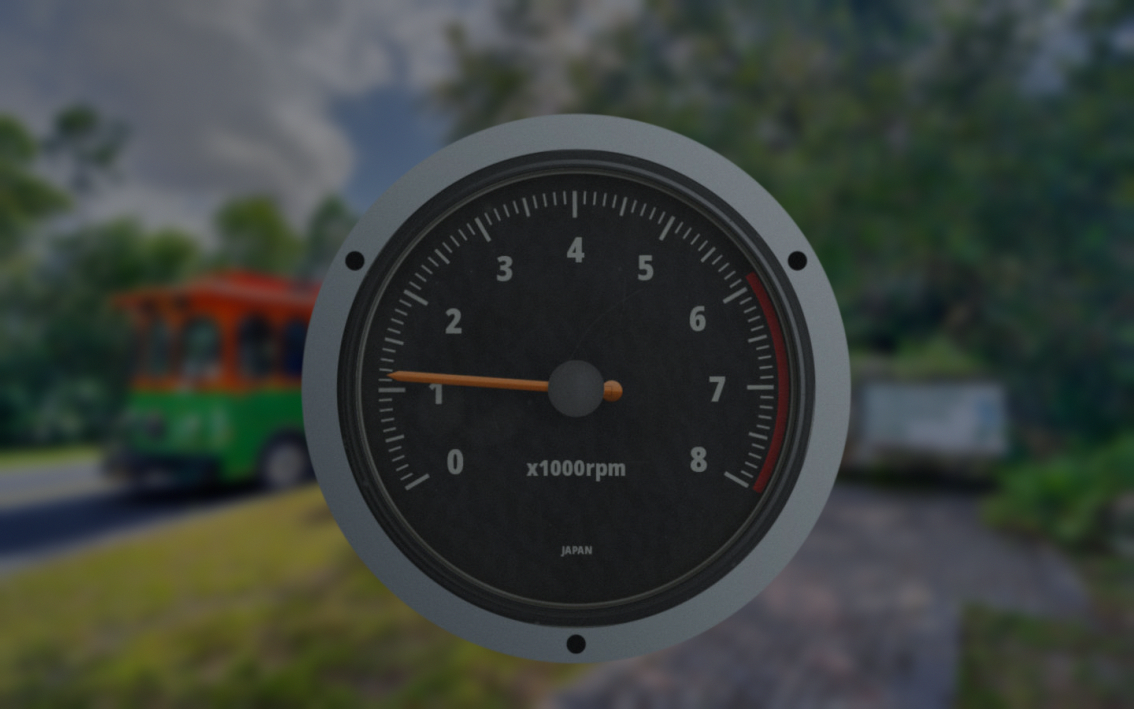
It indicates {"value": 1150, "unit": "rpm"}
